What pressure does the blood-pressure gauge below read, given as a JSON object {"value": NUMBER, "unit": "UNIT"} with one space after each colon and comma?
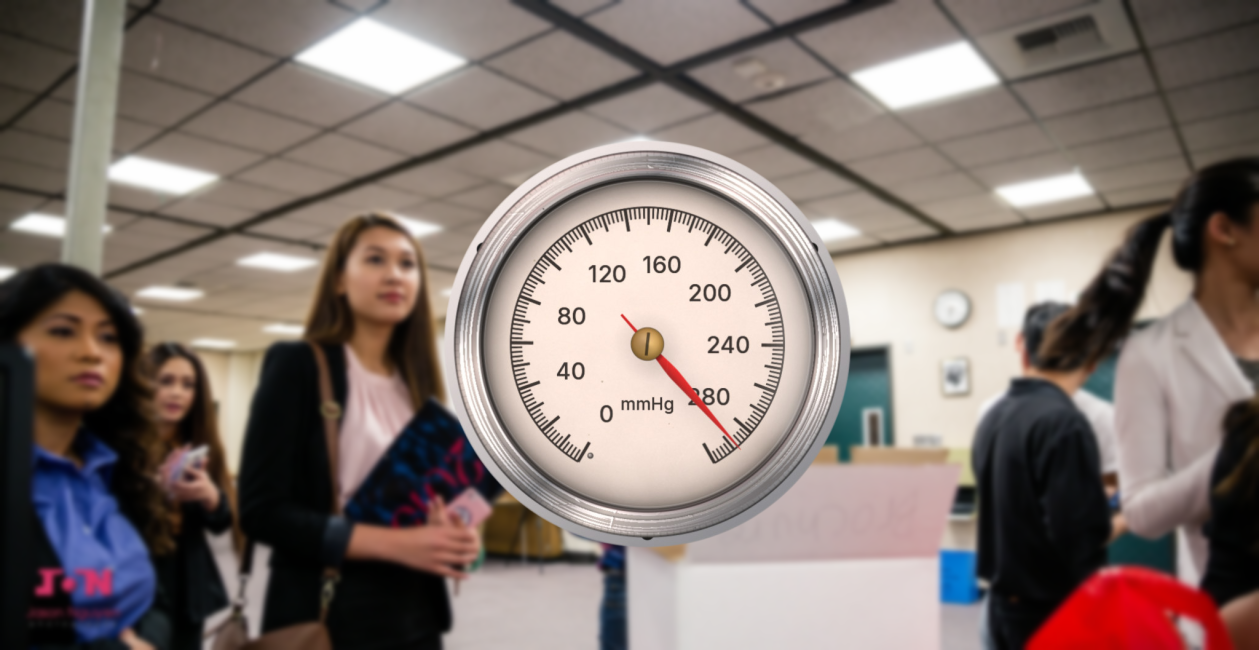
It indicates {"value": 288, "unit": "mmHg"}
